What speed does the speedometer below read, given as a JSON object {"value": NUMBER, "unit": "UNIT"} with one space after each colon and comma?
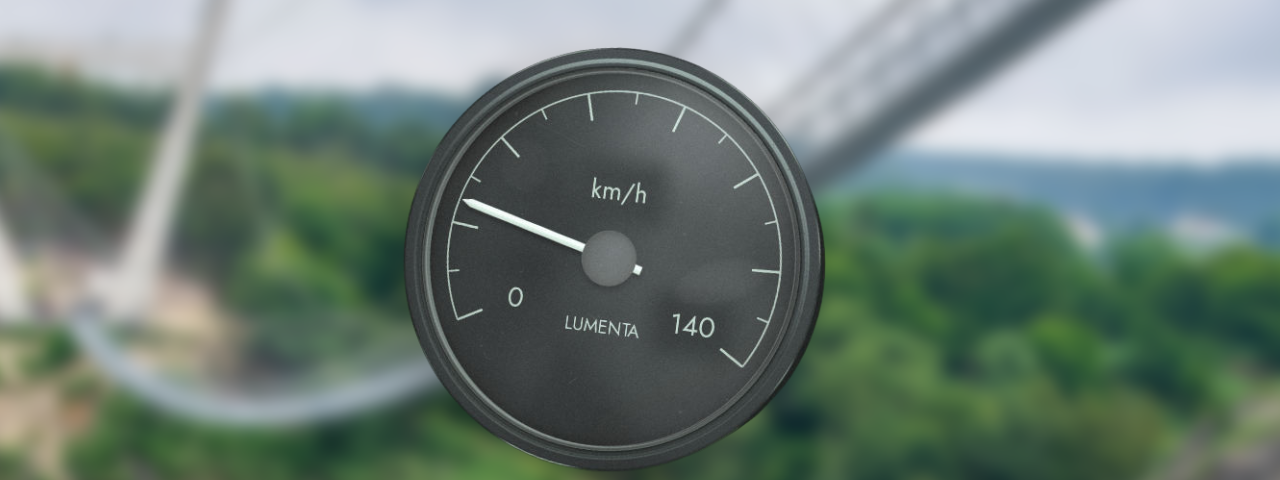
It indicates {"value": 25, "unit": "km/h"}
